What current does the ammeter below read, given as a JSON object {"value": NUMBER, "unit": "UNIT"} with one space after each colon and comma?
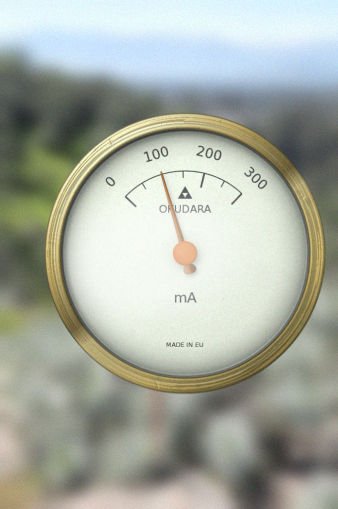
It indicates {"value": 100, "unit": "mA"}
